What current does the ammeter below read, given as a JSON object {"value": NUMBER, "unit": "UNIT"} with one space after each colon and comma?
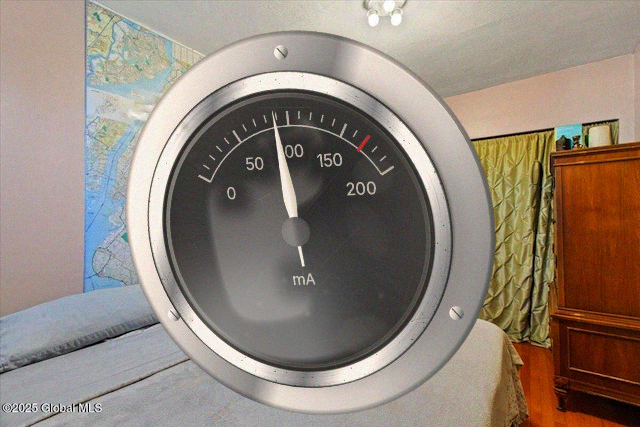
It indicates {"value": 90, "unit": "mA"}
